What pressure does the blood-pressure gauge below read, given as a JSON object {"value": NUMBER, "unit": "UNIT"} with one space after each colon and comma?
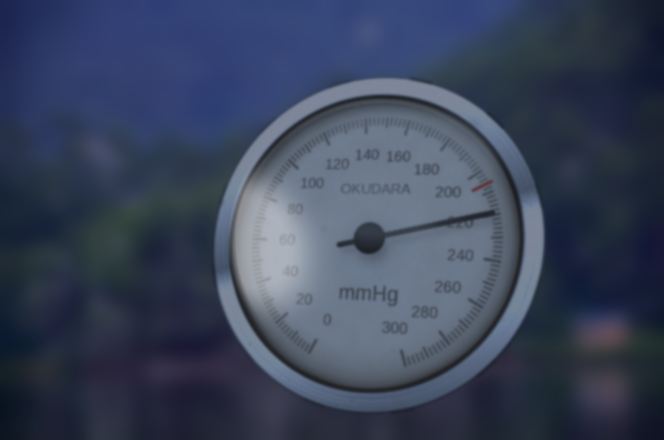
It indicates {"value": 220, "unit": "mmHg"}
